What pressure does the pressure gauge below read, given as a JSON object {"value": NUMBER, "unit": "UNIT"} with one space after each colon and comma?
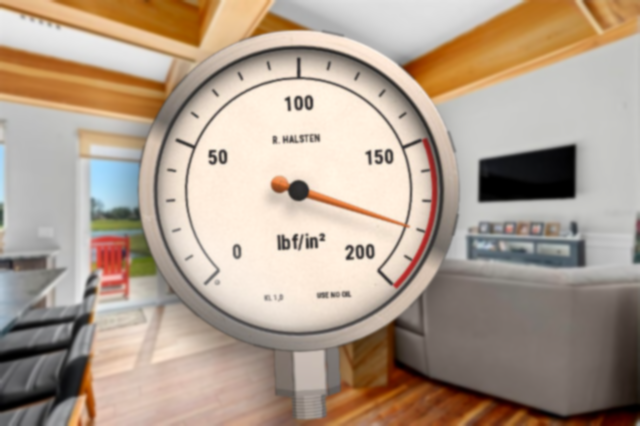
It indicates {"value": 180, "unit": "psi"}
